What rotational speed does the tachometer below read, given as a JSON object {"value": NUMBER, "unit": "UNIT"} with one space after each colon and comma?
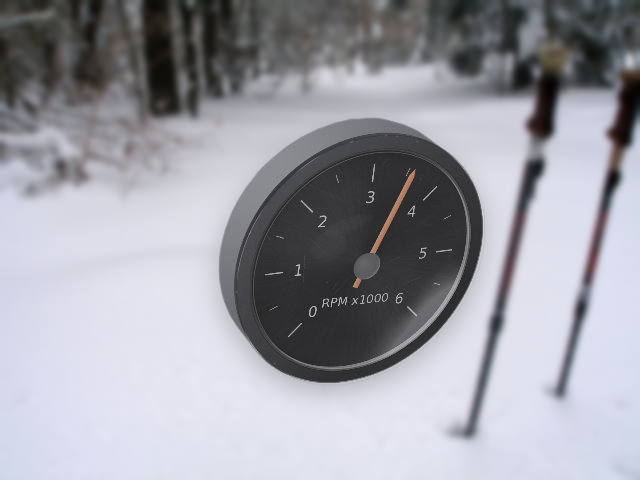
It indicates {"value": 3500, "unit": "rpm"}
